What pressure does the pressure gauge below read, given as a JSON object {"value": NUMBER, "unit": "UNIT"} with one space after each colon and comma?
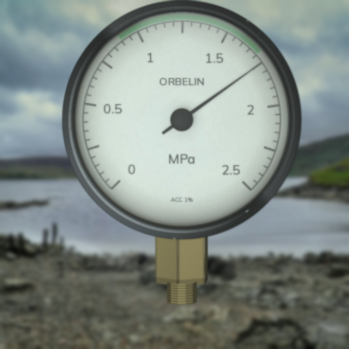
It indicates {"value": 1.75, "unit": "MPa"}
